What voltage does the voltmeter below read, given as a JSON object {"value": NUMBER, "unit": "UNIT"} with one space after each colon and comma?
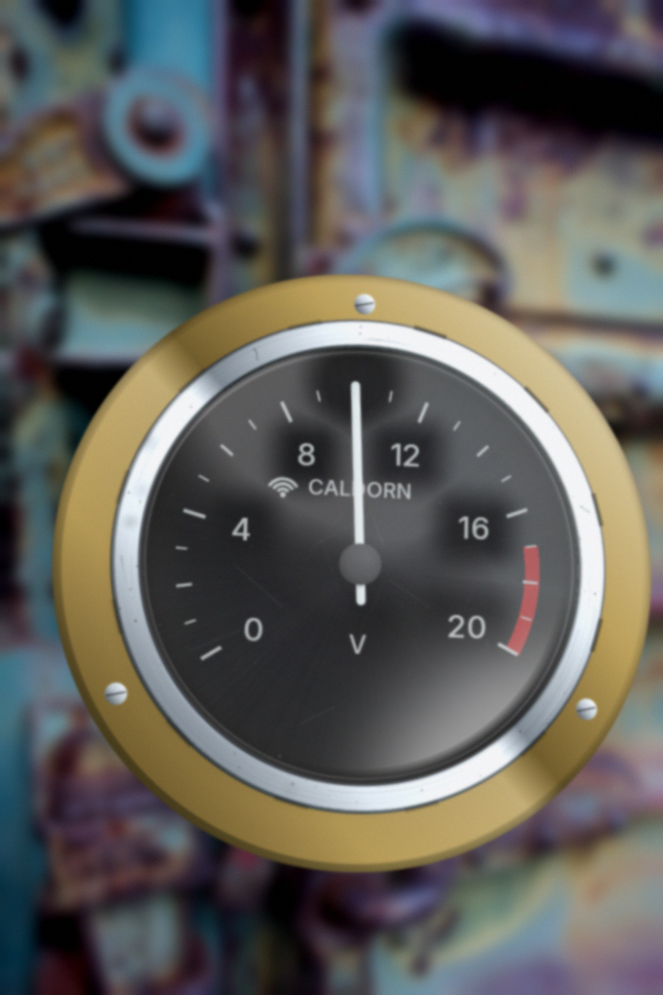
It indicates {"value": 10, "unit": "V"}
